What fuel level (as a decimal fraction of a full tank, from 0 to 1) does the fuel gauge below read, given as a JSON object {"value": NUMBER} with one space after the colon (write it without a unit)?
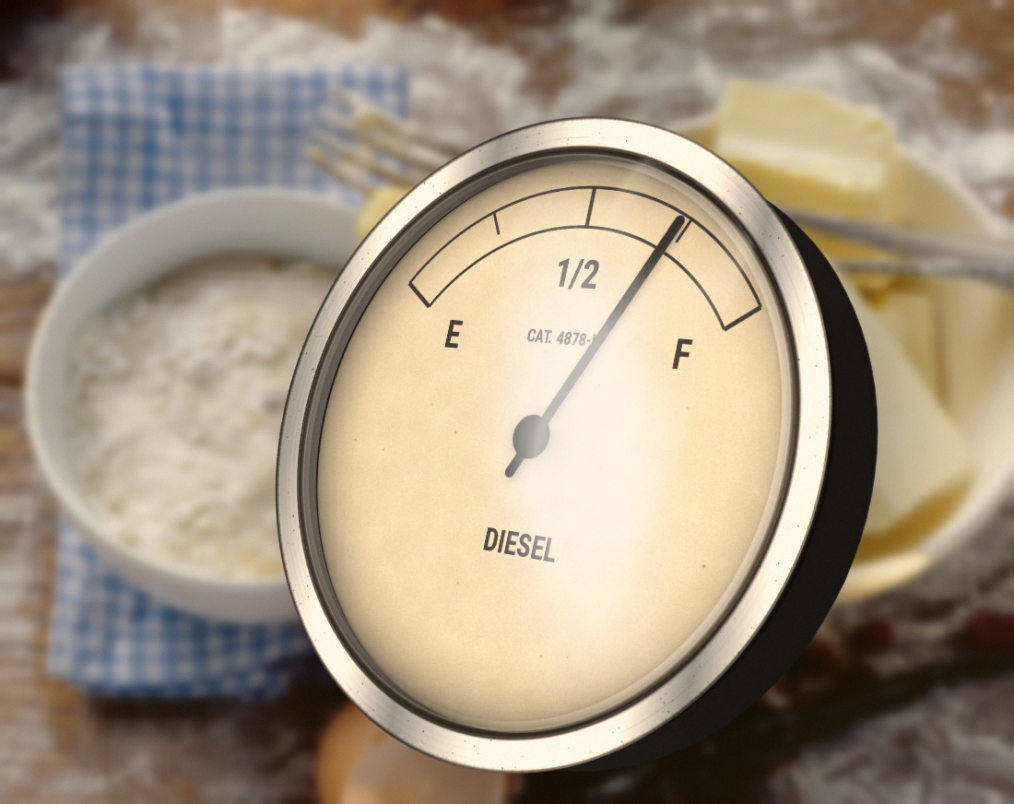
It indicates {"value": 0.75}
